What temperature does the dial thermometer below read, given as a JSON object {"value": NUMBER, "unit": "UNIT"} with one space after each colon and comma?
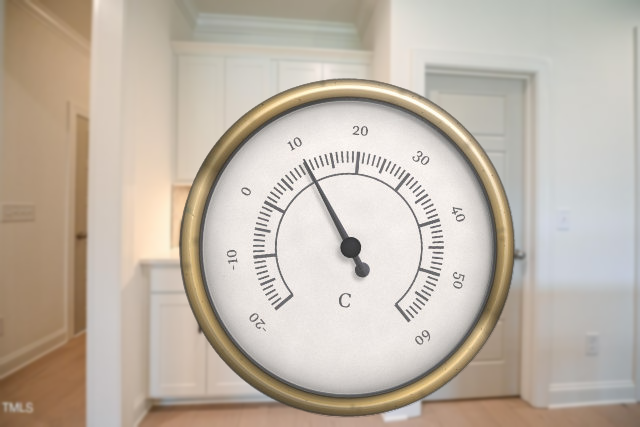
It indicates {"value": 10, "unit": "°C"}
